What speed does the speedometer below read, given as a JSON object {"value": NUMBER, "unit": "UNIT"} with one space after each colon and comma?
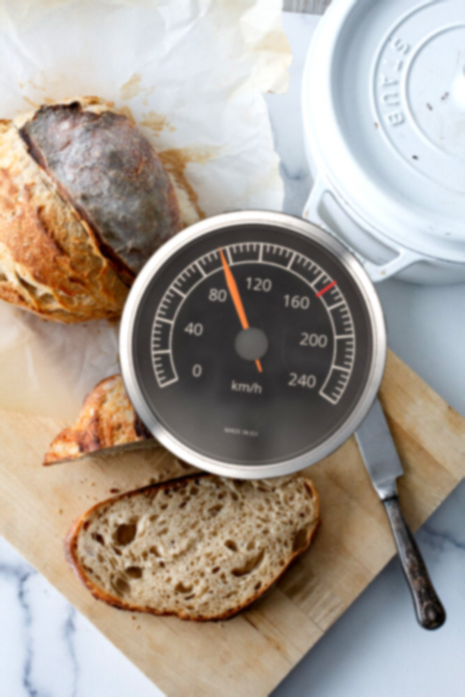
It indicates {"value": 96, "unit": "km/h"}
